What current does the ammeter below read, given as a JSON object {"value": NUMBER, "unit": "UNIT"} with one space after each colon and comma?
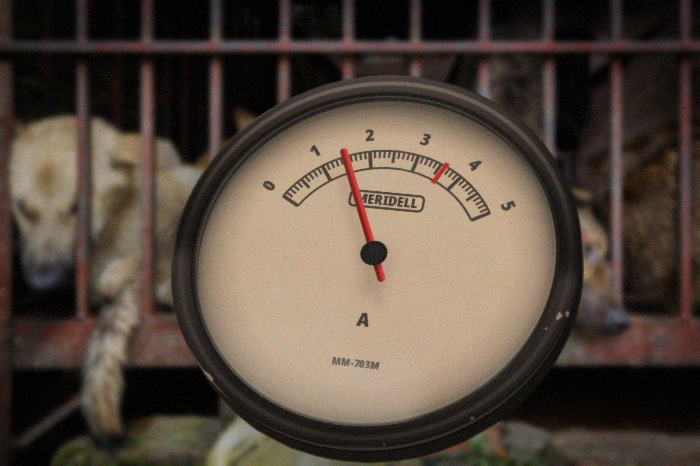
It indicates {"value": 1.5, "unit": "A"}
